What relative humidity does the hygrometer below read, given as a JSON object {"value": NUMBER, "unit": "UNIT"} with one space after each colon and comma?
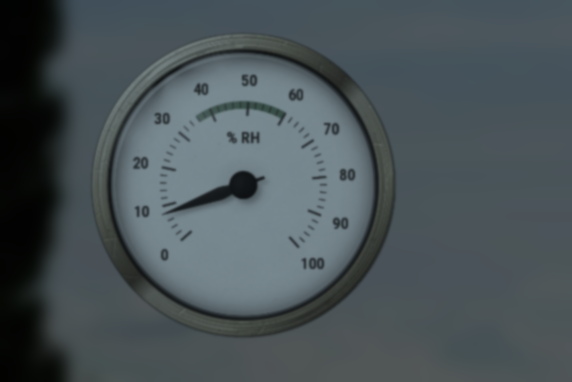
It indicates {"value": 8, "unit": "%"}
